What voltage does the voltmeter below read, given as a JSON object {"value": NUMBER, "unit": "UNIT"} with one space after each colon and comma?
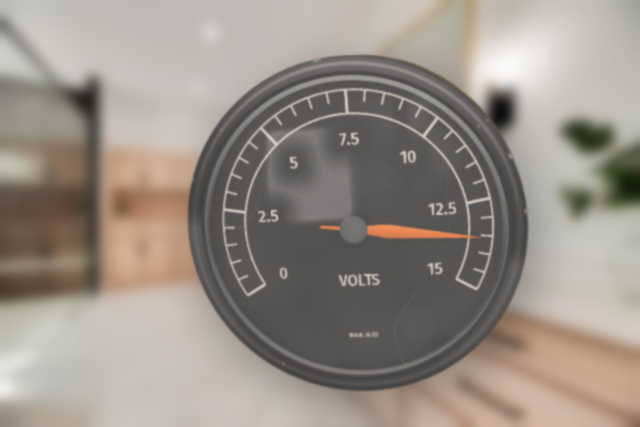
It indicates {"value": 13.5, "unit": "V"}
